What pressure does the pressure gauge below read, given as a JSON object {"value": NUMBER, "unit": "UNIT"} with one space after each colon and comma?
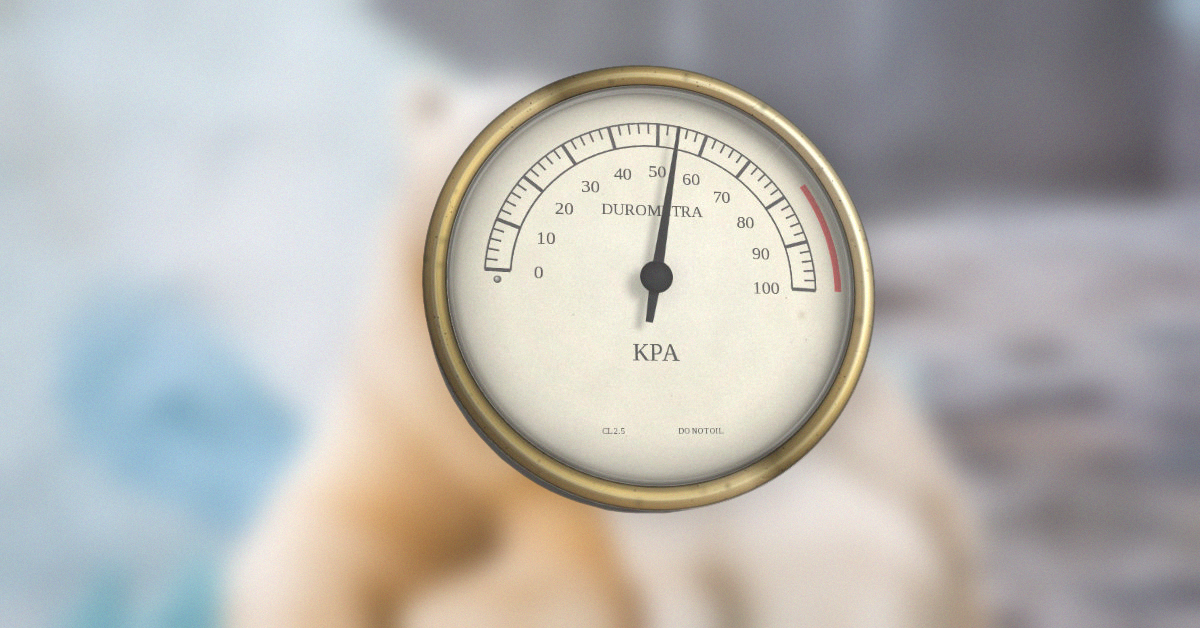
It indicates {"value": 54, "unit": "kPa"}
